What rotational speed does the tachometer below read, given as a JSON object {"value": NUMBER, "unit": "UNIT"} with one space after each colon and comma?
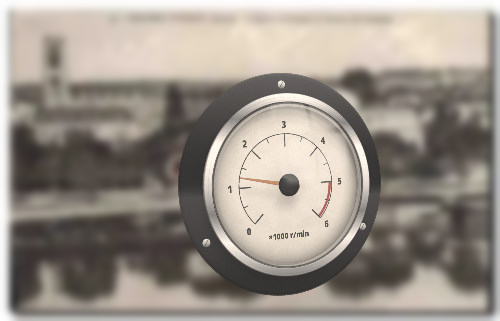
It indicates {"value": 1250, "unit": "rpm"}
